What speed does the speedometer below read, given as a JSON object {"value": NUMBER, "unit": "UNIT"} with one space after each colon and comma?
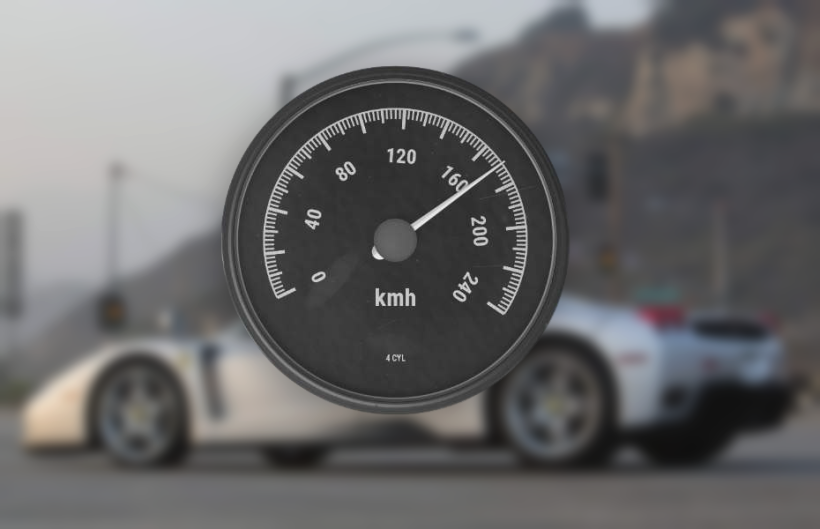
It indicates {"value": 170, "unit": "km/h"}
